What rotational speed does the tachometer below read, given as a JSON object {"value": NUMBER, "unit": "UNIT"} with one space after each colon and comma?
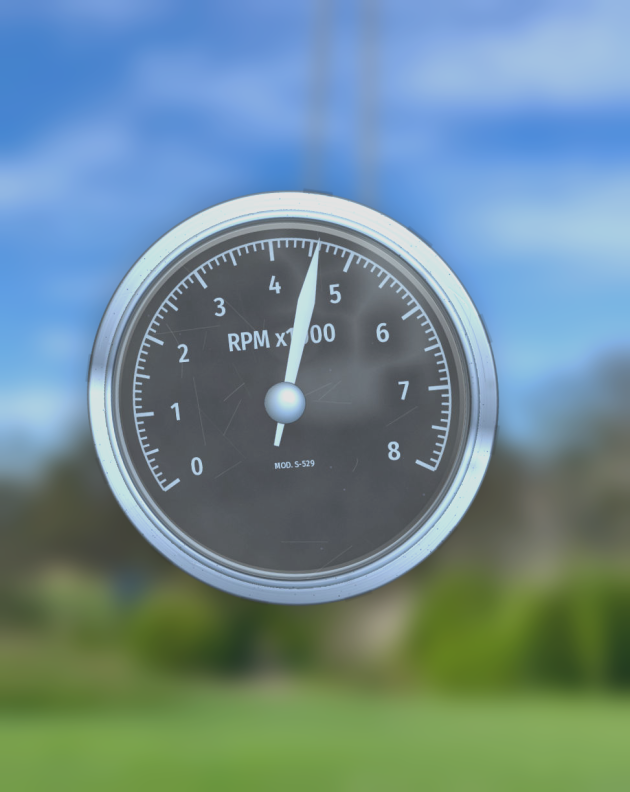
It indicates {"value": 4600, "unit": "rpm"}
